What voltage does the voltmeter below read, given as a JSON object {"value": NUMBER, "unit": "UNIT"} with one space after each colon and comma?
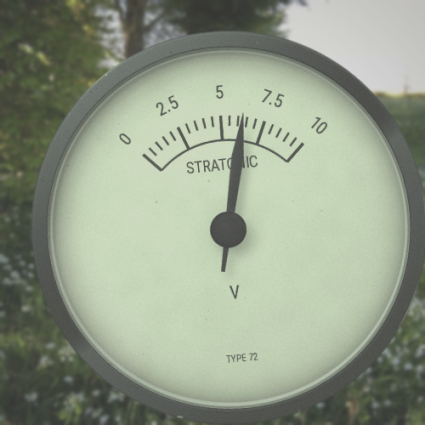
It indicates {"value": 6.25, "unit": "V"}
